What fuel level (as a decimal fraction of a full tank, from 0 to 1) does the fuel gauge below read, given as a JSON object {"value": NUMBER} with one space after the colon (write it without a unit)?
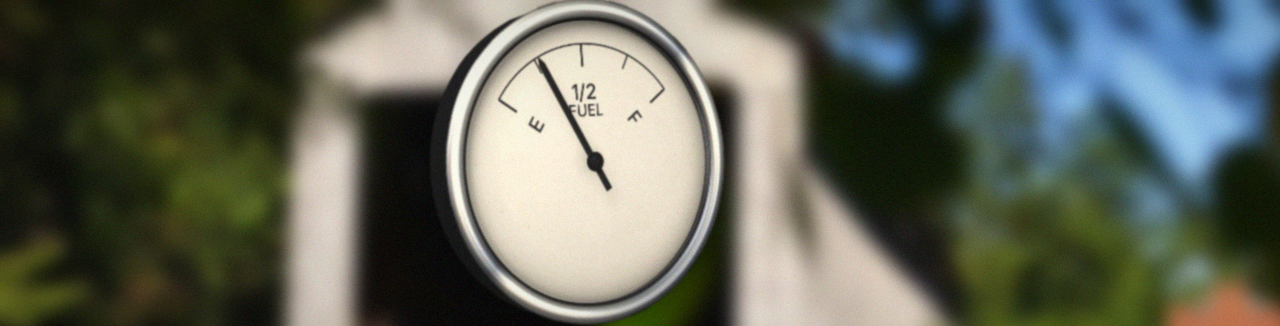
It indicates {"value": 0.25}
